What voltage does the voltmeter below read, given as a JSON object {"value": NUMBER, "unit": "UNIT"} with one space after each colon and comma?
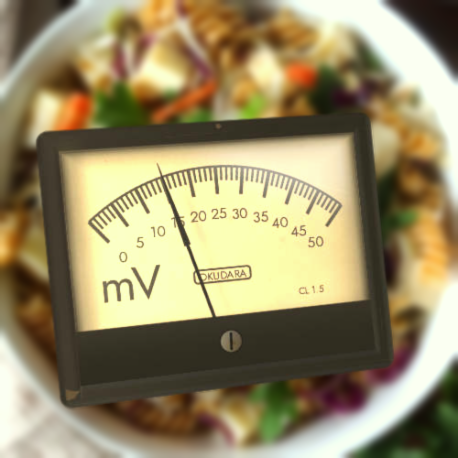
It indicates {"value": 15, "unit": "mV"}
